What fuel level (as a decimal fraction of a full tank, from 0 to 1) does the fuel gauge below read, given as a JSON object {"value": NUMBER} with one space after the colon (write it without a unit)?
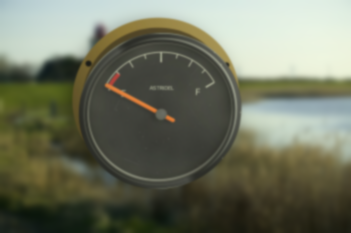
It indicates {"value": 0}
